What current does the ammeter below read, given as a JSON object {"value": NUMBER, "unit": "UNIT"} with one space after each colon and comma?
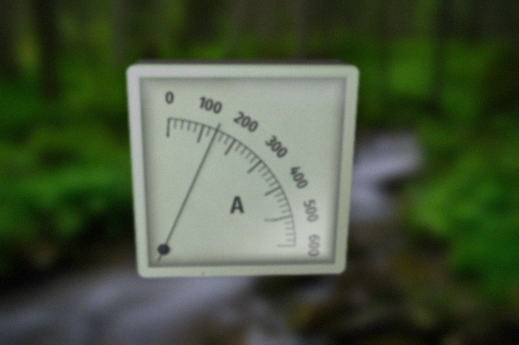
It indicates {"value": 140, "unit": "A"}
